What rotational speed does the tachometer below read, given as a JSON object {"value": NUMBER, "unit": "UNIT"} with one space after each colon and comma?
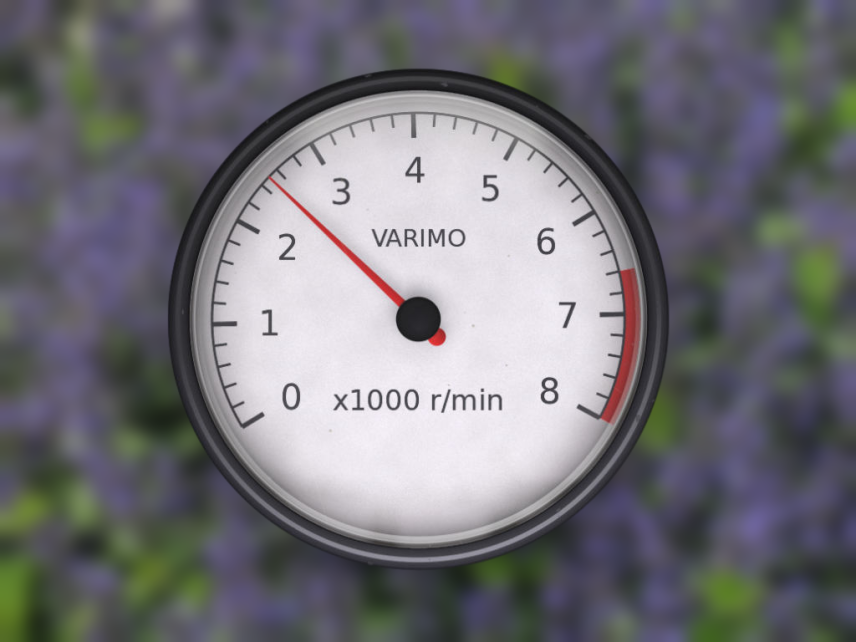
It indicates {"value": 2500, "unit": "rpm"}
